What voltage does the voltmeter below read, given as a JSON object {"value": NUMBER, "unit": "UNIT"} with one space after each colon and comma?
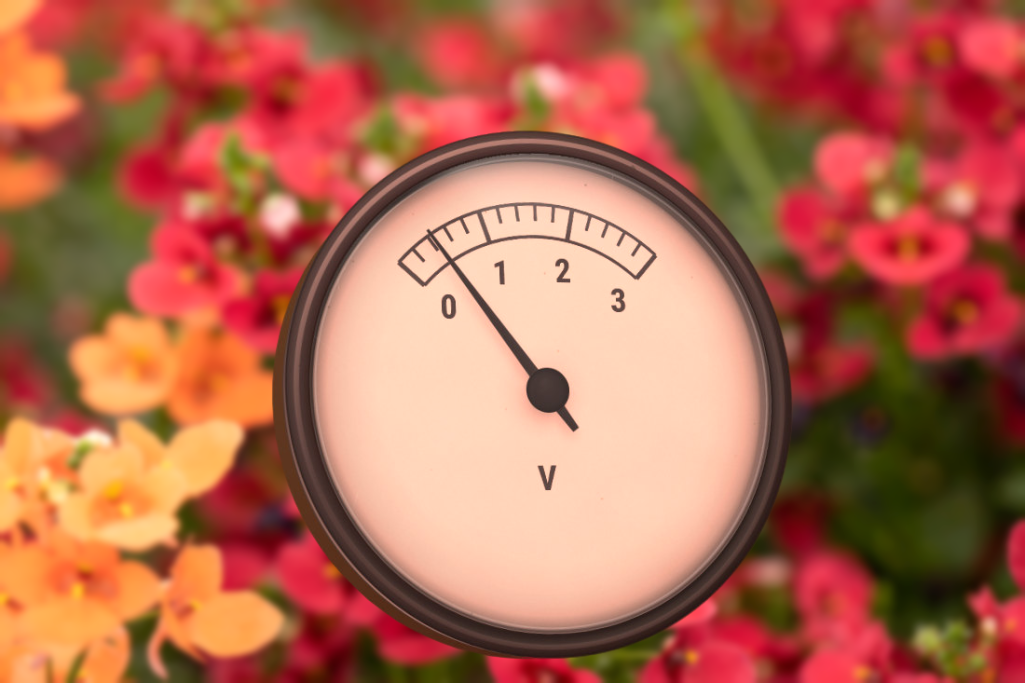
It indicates {"value": 0.4, "unit": "V"}
